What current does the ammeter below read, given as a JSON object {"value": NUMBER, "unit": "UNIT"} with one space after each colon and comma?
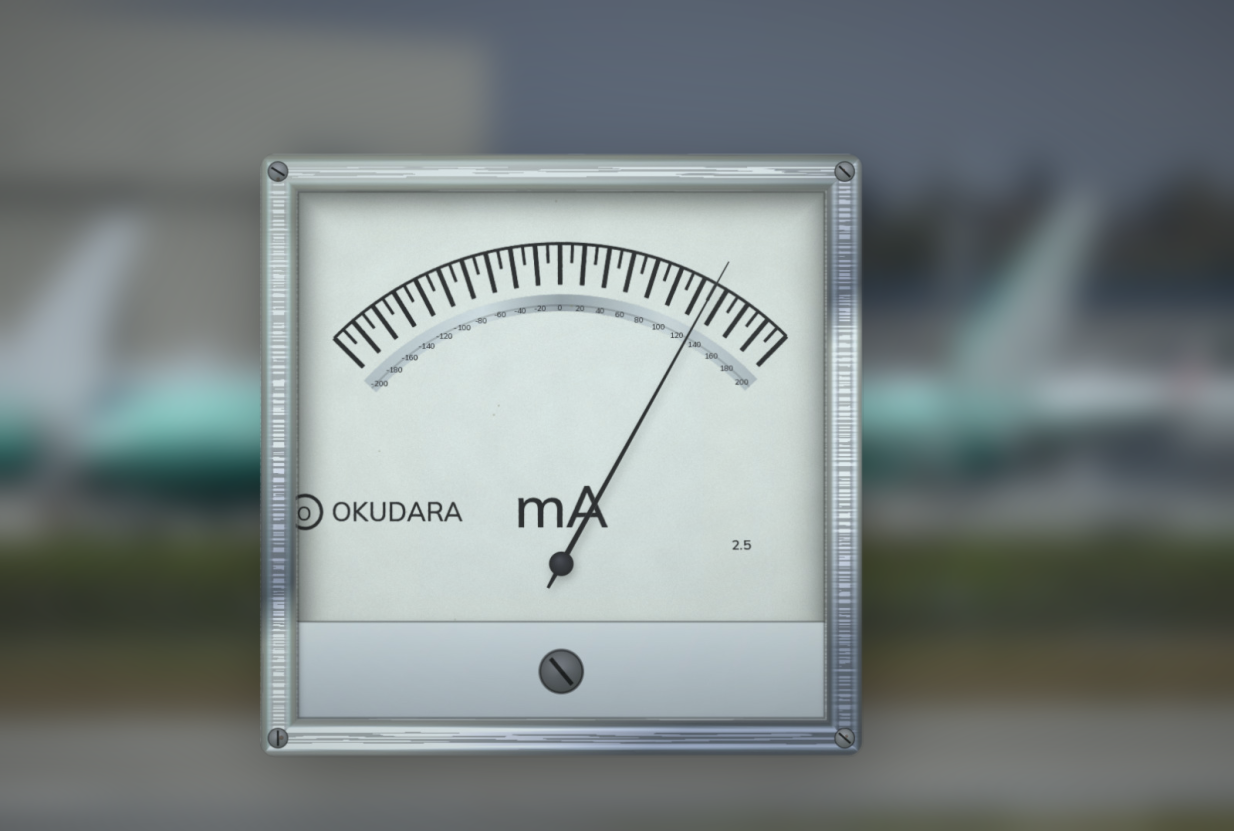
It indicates {"value": 130, "unit": "mA"}
